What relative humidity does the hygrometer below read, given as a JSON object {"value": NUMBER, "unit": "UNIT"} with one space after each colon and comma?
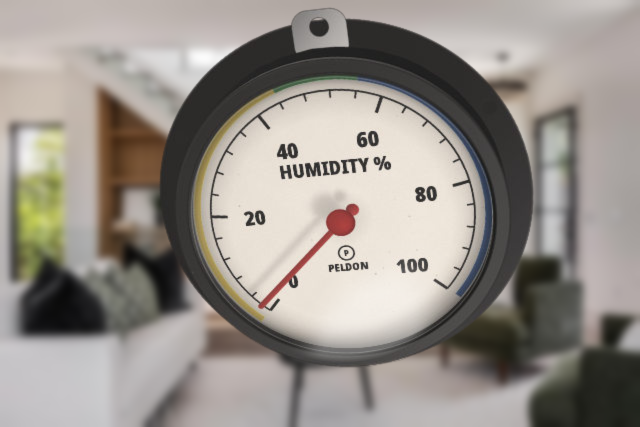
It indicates {"value": 2, "unit": "%"}
